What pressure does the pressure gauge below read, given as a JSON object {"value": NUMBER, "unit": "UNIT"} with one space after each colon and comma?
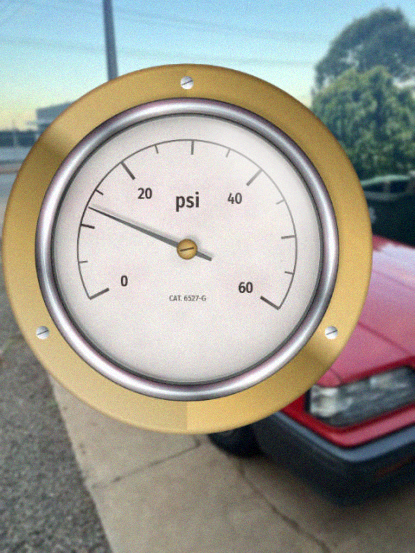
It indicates {"value": 12.5, "unit": "psi"}
